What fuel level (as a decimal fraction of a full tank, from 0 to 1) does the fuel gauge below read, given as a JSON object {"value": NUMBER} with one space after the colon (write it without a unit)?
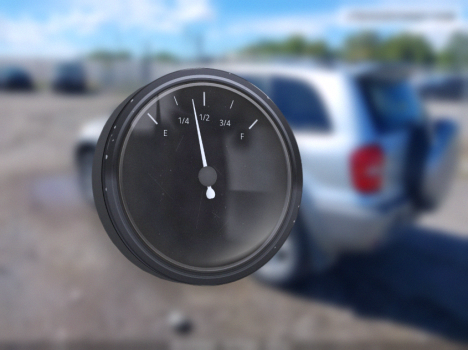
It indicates {"value": 0.375}
